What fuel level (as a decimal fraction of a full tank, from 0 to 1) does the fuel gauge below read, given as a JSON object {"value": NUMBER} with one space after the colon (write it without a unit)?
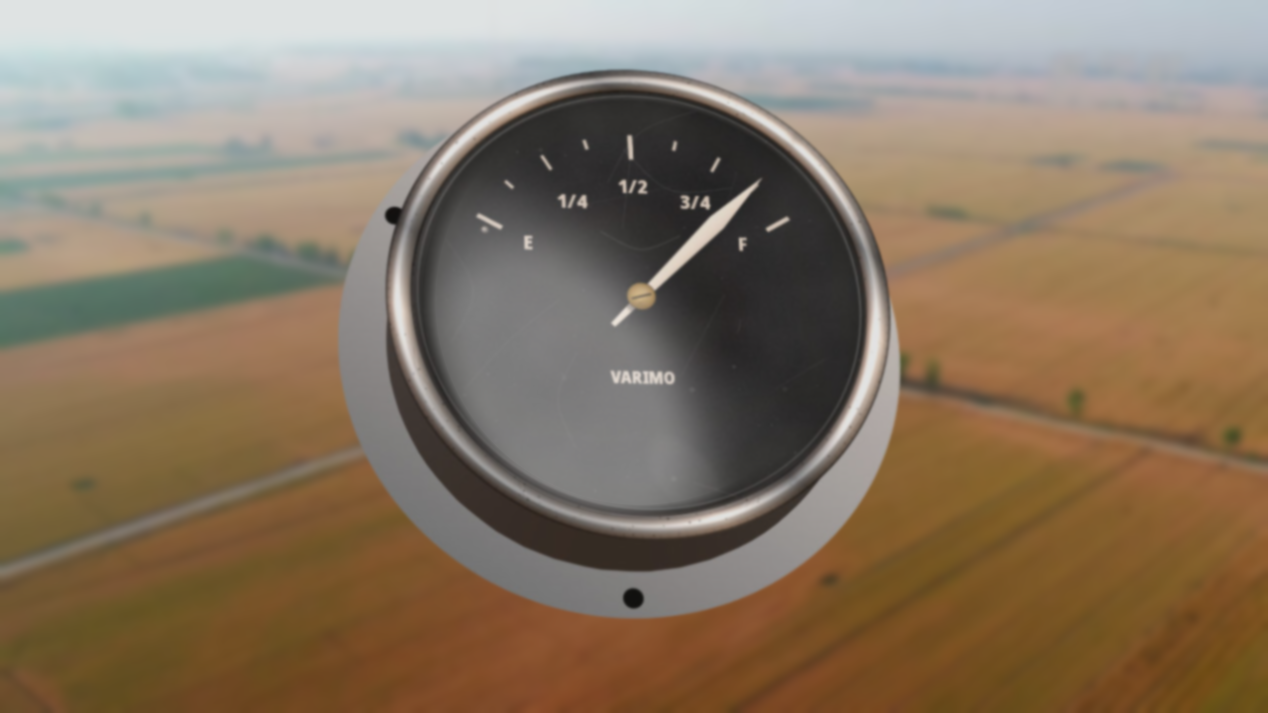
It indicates {"value": 0.875}
